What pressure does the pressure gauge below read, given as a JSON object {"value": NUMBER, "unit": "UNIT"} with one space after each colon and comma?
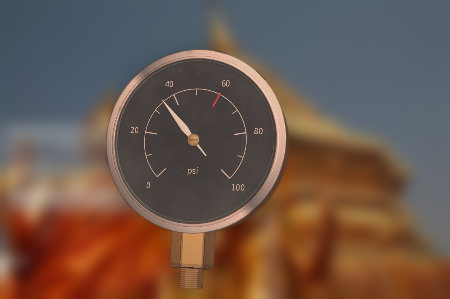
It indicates {"value": 35, "unit": "psi"}
